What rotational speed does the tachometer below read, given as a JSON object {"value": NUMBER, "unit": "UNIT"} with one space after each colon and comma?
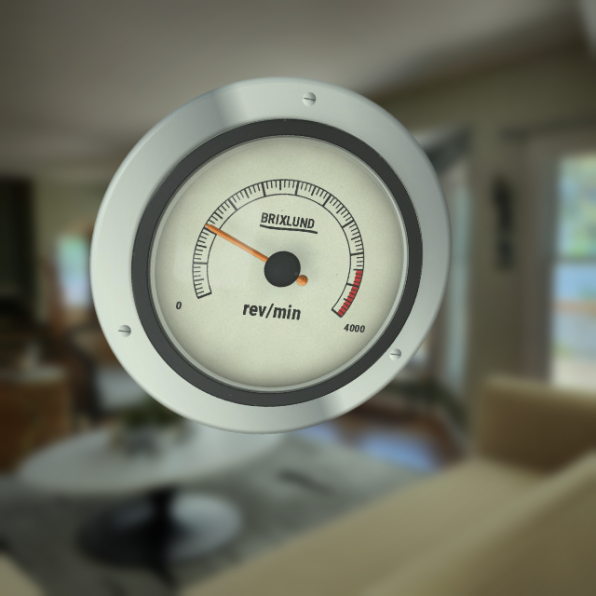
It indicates {"value": 850, "unit": "rpm"}
